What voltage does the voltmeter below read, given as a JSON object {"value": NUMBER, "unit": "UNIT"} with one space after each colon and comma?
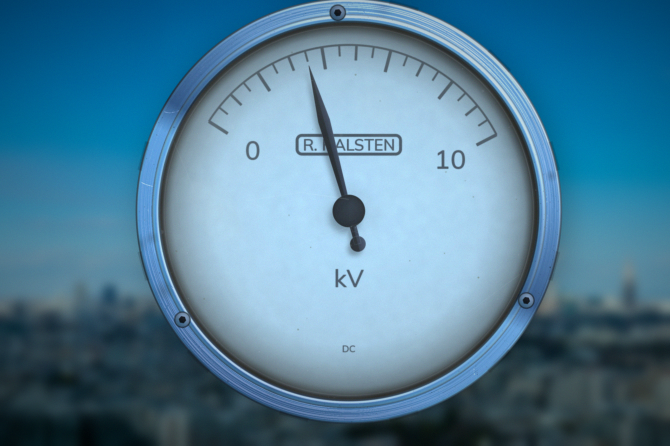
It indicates {"value": 3.5, "unit": "kV"}
